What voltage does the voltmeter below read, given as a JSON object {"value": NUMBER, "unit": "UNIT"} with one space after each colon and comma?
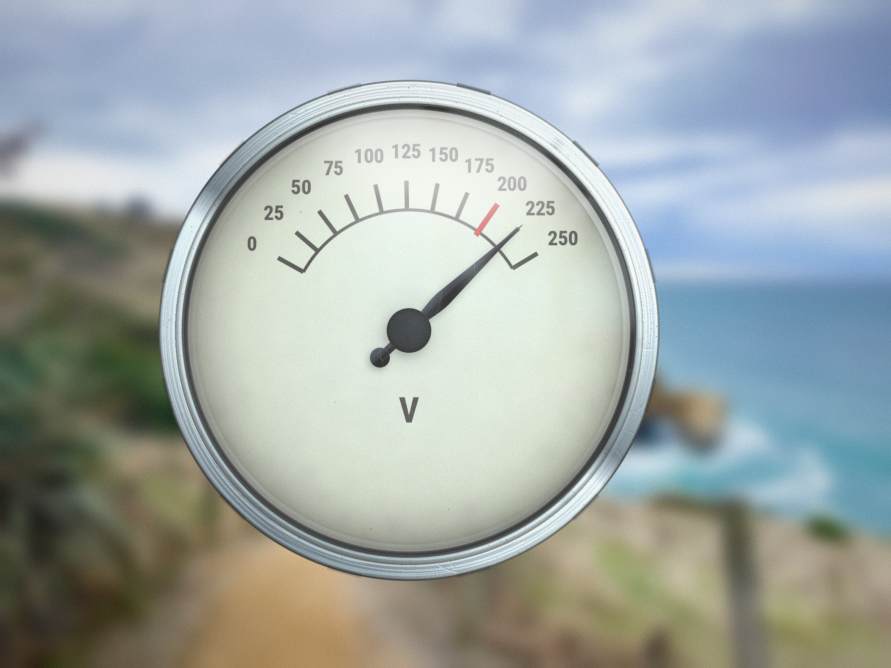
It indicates {"value": 225, "unit": "V"}
